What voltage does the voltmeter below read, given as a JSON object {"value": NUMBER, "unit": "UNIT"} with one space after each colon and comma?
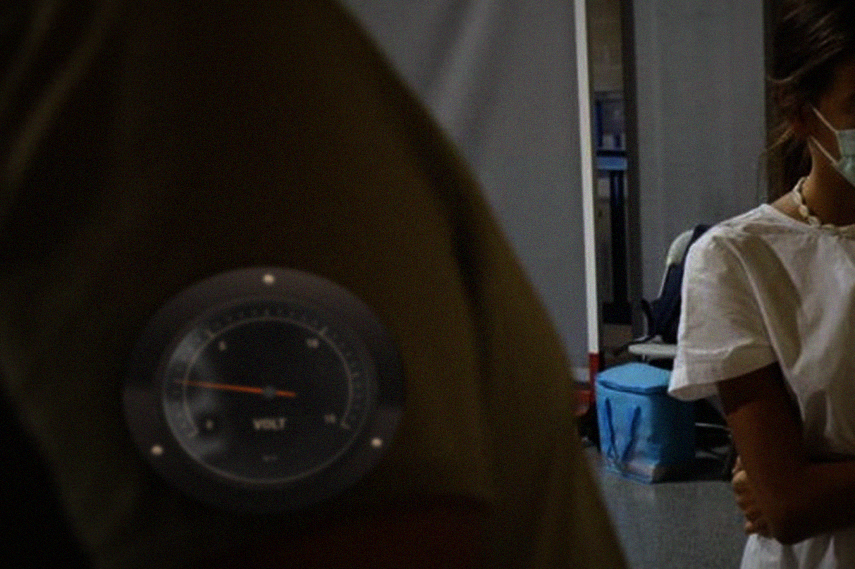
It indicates {"value": 2.5, "unit": "V"}
